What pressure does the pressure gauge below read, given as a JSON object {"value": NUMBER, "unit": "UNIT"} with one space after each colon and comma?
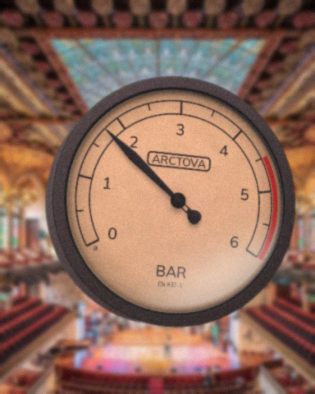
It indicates {"value": 1.75, "unit": "bar"}
